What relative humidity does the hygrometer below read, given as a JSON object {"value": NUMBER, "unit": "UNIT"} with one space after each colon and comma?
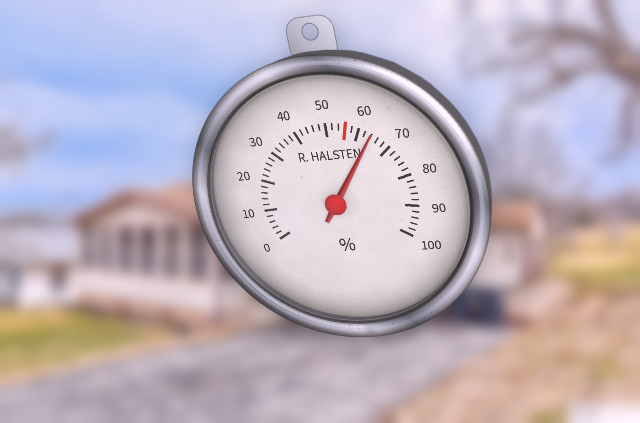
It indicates {"value": 64, "unit": "%"}
